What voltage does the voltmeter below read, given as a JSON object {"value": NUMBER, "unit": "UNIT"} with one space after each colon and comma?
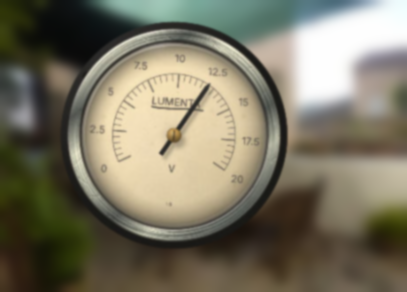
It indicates {"value": 12.5, "unit": "V"}
